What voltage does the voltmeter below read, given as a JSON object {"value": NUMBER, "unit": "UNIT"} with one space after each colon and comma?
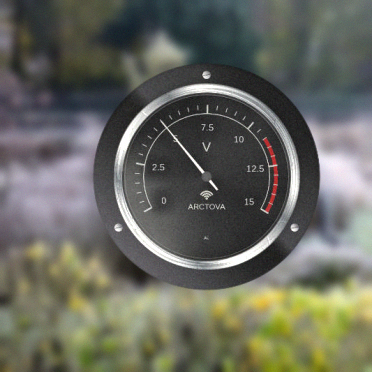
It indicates {"value": 5, "unit": "V"}
